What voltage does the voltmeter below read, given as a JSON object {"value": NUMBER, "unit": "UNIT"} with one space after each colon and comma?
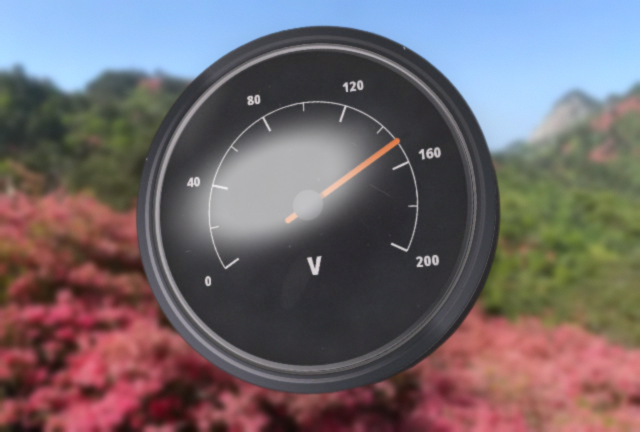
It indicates {"value": 150, "unit": "V"}
